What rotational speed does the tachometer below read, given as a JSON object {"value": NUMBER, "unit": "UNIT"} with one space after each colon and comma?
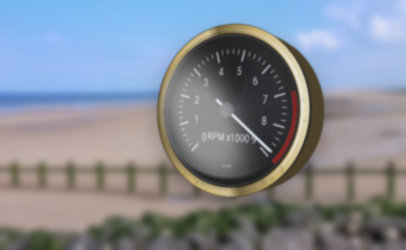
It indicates {"value": 8800, "unit": "rpm"}
